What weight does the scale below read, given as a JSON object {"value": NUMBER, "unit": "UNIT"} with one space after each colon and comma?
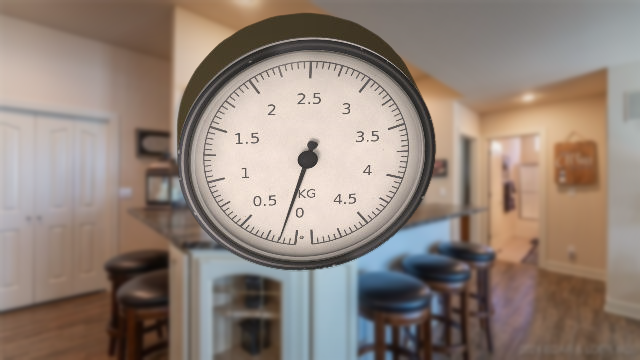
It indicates {"value": 0.15, "unit": "kg"}
